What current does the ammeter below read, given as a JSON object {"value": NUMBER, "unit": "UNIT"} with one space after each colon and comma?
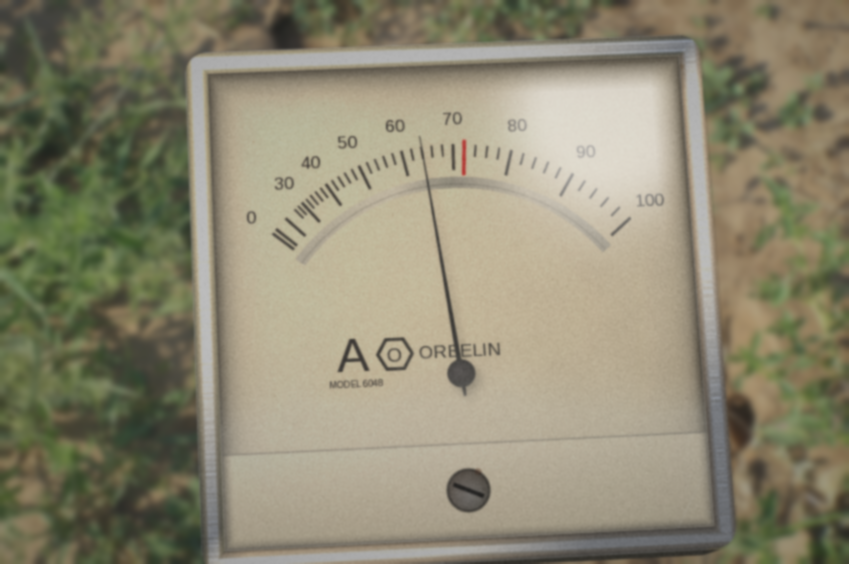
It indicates {"value": 64, "unit": "A"}
